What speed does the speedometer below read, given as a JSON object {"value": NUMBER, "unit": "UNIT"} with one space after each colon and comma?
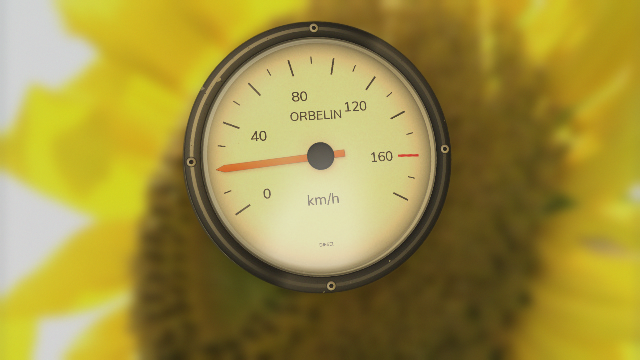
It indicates {"value": 20, "unit": "km/h"}
